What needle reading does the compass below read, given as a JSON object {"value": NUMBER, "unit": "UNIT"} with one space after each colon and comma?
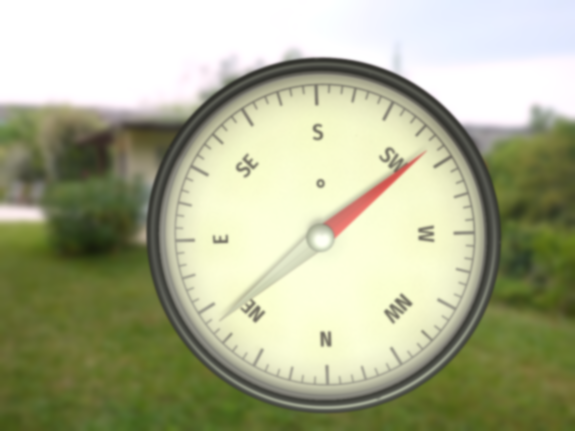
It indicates {"value": 232.5, "unit": "°"}
